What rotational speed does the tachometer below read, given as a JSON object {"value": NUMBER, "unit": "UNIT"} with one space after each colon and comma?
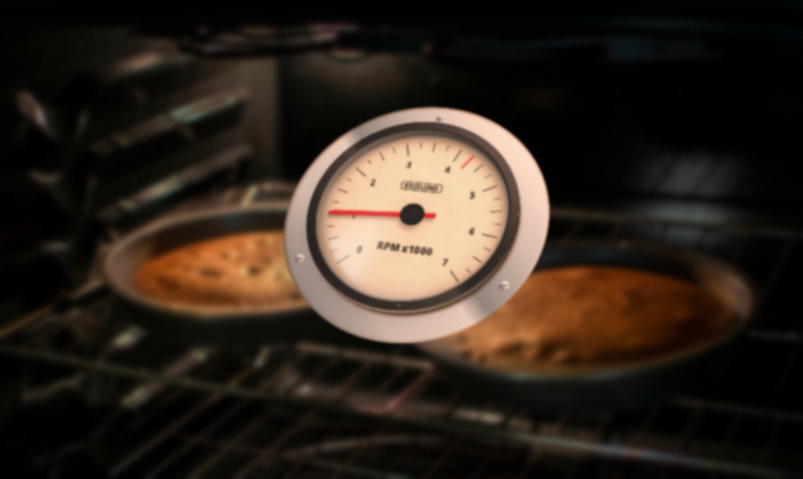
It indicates {"value": 1000, "unit": "rpm"}
